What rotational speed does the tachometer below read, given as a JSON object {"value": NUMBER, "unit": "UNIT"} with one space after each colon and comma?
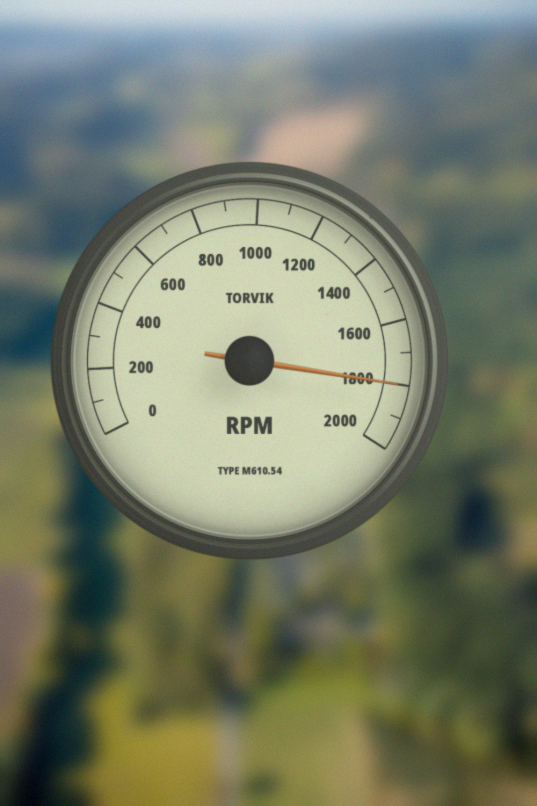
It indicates {"value": 1800, "unit": "rpm"}
